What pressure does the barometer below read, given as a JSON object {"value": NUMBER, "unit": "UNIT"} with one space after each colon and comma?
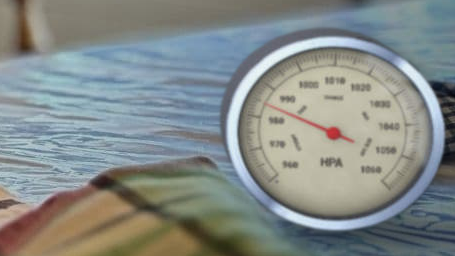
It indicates {"value": 985, "unit": "hPa"}
